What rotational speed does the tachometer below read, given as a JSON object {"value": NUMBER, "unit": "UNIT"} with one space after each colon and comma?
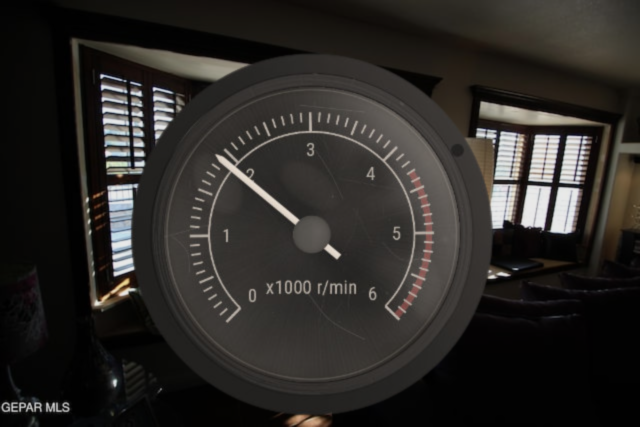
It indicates {"value": 1900, "unit": "rpm"}
